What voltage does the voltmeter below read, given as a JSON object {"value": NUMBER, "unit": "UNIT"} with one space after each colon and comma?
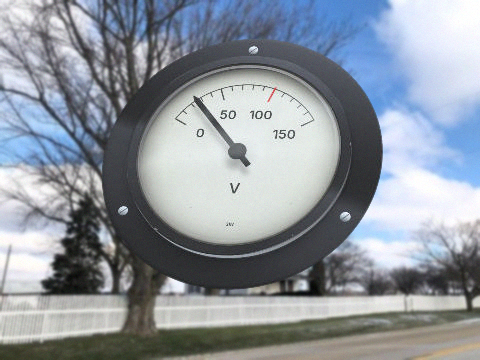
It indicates {"value": 25, "unit": "V"}
